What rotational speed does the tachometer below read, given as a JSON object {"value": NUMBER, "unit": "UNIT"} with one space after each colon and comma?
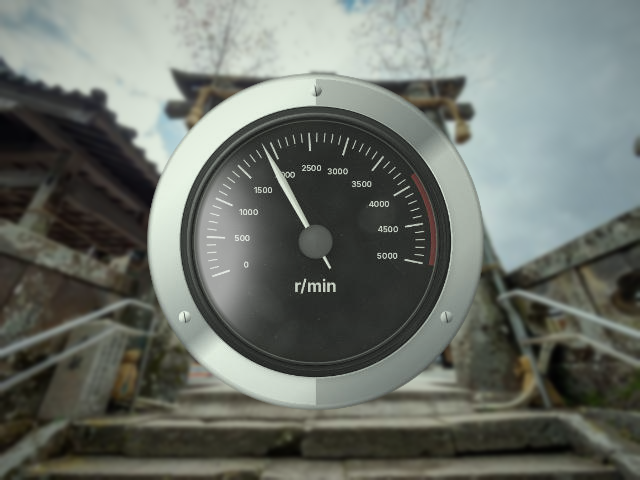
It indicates {"value": 1900, "unit": "rpm"}
